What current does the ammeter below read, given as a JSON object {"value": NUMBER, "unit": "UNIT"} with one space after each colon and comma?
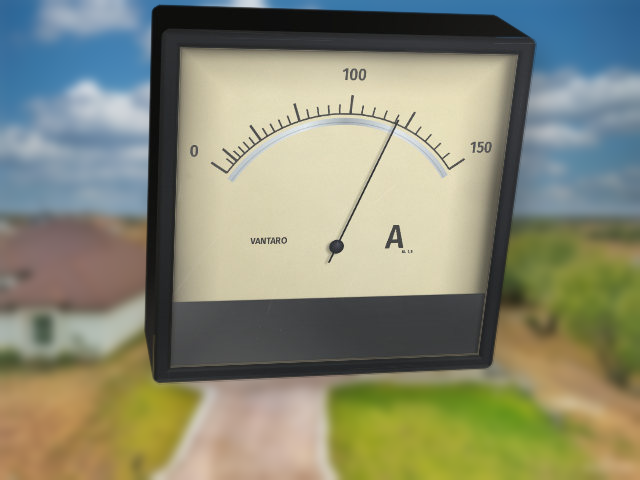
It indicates {"value": 120, "unit": "A"}
